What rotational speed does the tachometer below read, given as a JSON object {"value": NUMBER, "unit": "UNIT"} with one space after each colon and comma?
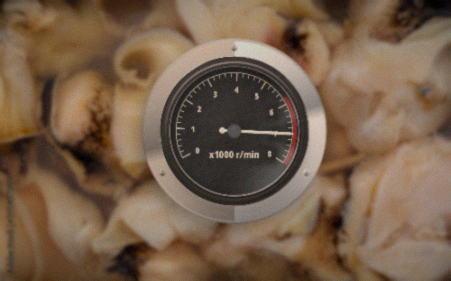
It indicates {"value": 7000, "unit": "rpm"}
